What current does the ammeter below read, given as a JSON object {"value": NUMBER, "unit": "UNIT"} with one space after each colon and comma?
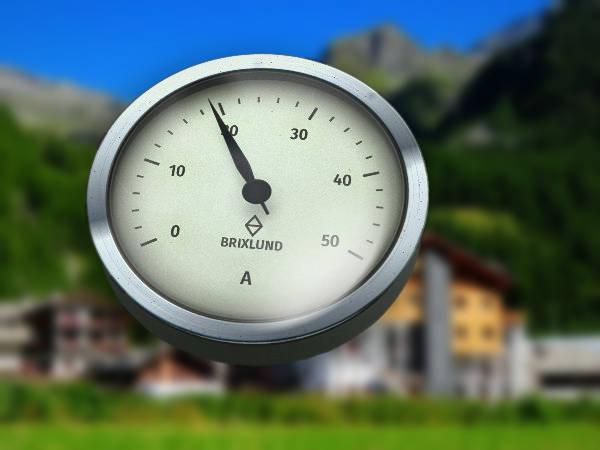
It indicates {"value": 19, "unit": "A"}
